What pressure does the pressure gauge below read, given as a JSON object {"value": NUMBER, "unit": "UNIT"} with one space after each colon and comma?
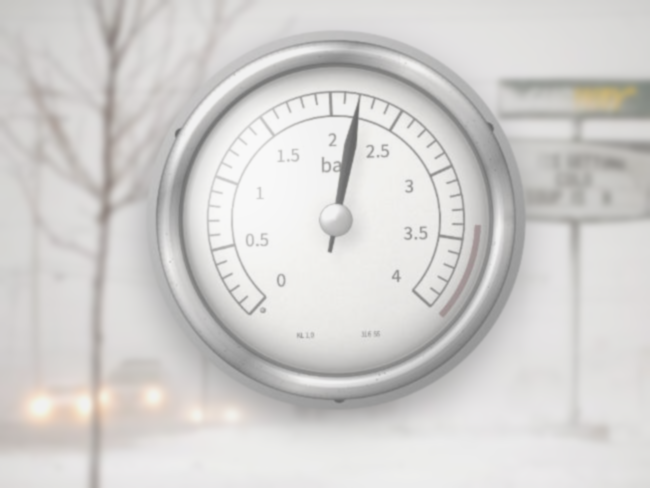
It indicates {"value": 2.2, "unit": "bar"}
